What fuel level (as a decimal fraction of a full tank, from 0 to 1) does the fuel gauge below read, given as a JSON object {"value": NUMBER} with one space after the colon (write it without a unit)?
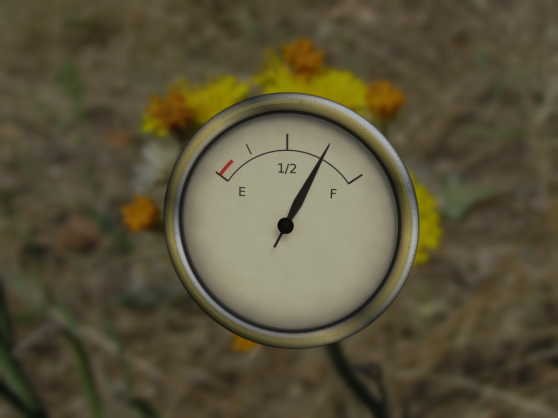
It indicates {"value": 0.75}
